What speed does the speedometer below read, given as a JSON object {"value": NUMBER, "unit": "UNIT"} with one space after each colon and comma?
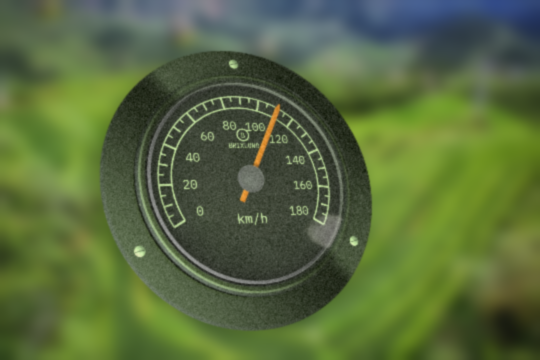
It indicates {"value": 110, "unit": "km/h"}
